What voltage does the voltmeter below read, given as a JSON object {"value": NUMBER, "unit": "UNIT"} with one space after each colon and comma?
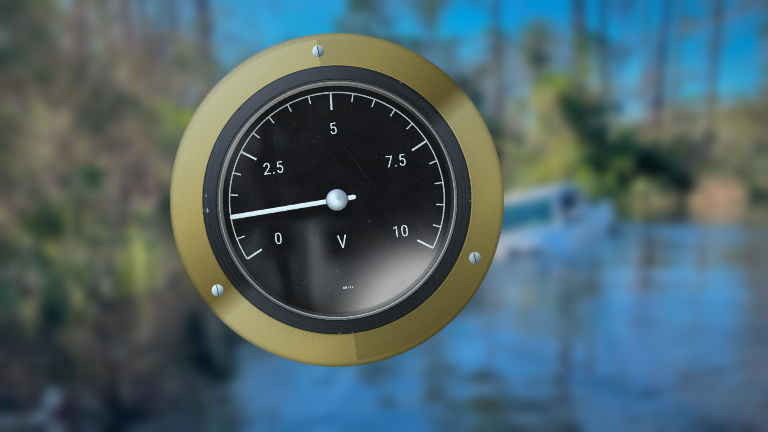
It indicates {"value": 1, "unit": "V"}
